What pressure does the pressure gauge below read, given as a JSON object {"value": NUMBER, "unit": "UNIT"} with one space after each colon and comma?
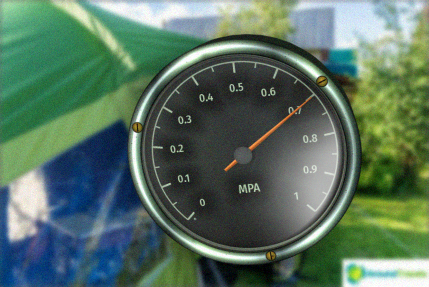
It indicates {"value": 0.7, "unit": "MPa"}
